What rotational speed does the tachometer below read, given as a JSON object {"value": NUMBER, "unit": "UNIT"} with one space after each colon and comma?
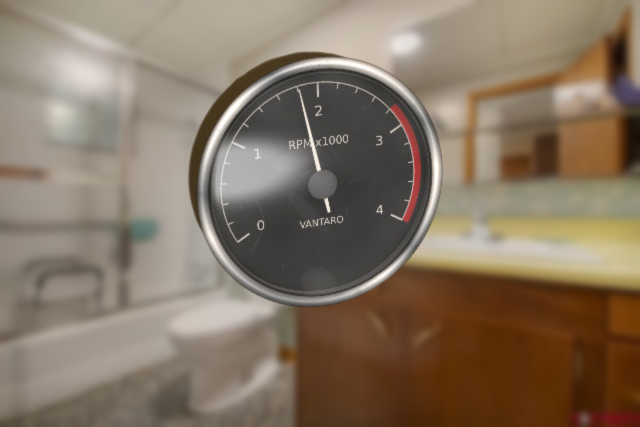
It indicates {"value": 1800, "unit": "rpm"}
